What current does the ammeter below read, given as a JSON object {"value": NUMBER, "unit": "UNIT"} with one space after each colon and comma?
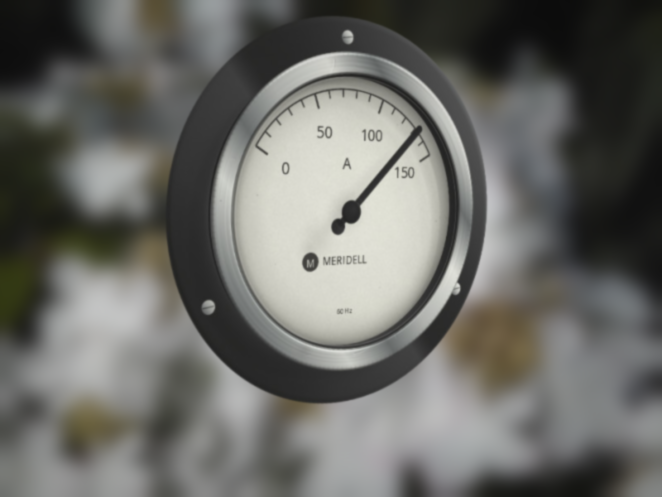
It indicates {"value": 130, "unit": "A"}
